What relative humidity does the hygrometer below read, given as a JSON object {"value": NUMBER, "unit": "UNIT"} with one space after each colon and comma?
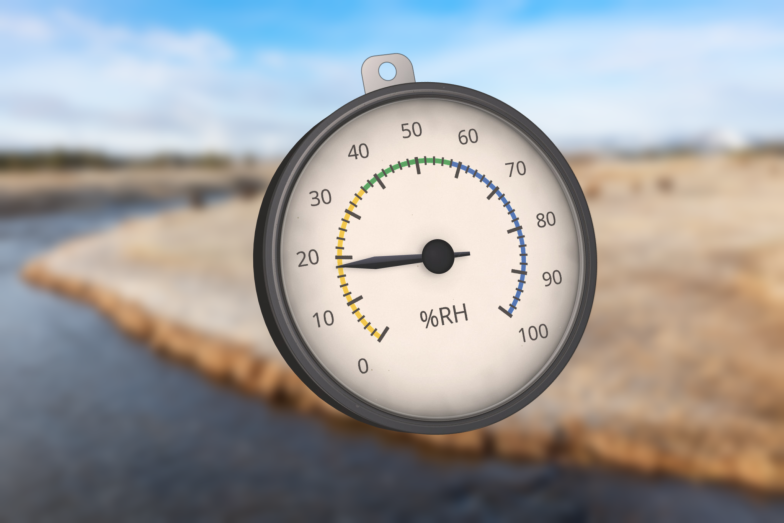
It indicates {"value": 18, "unit": "%"}
